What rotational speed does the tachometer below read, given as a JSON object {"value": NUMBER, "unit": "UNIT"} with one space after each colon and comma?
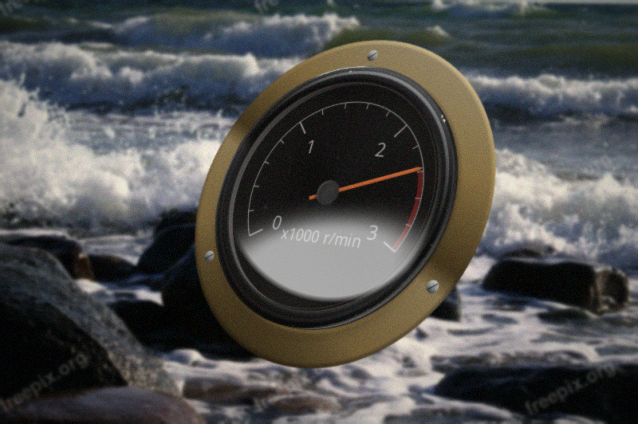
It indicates {"value": 2400, "unit": "rpm"}
